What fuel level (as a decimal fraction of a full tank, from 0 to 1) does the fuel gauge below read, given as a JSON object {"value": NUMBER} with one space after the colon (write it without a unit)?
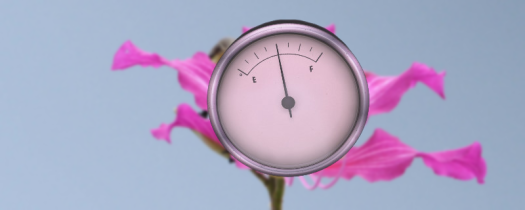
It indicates {"value": 0.5}
